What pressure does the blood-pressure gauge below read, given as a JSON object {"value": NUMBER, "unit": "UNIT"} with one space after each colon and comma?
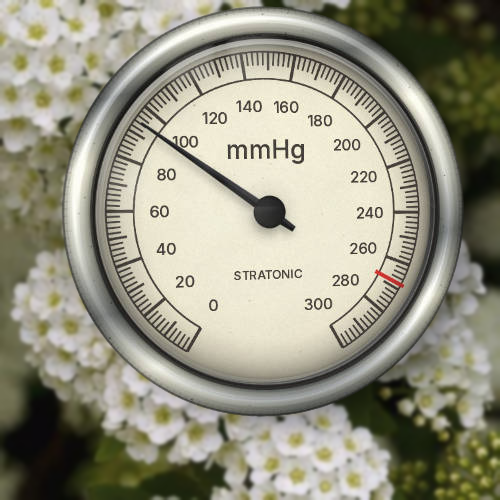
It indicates {"value": 94, "unit": "mmHg"}
